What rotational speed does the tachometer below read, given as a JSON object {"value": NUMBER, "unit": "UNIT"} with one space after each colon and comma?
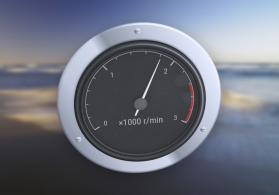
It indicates {"value": 1800, "unit": "rpm"}
